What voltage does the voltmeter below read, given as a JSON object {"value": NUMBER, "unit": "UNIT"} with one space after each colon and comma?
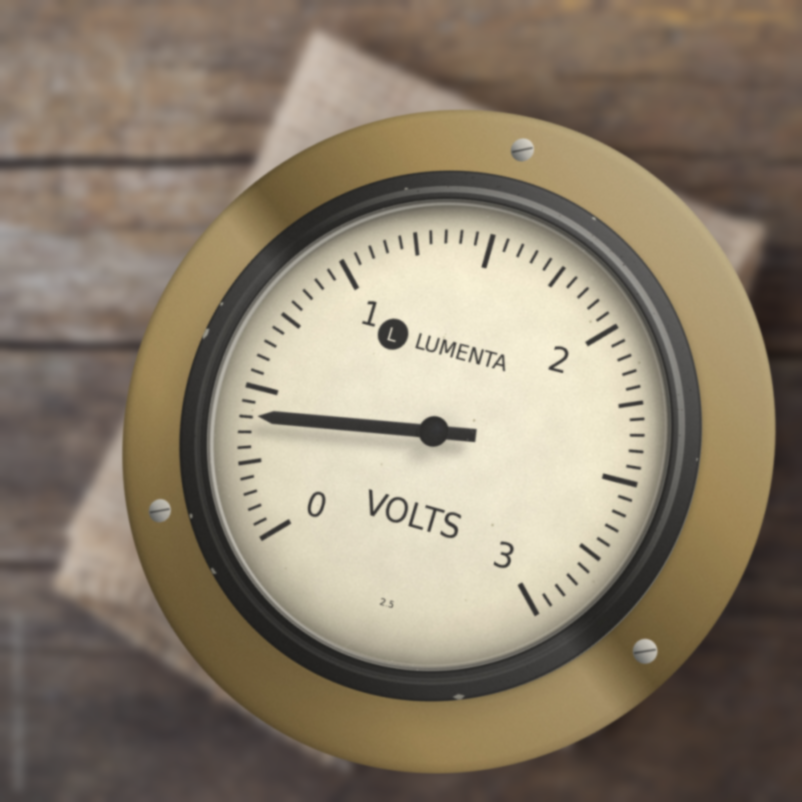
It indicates {"value": 0.4, "unit": "V"}
